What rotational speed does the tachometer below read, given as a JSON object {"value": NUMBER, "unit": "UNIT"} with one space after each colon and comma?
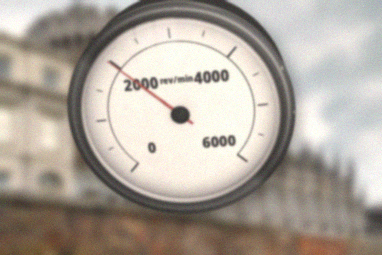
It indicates {"value": 2000, "unit": "rpm"}
